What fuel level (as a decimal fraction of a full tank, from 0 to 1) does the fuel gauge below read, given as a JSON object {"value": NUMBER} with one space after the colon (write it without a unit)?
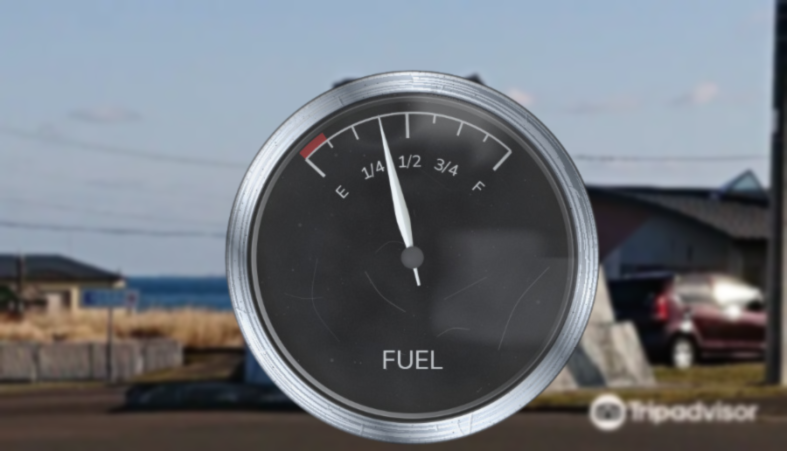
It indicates {"value": 0.375}
